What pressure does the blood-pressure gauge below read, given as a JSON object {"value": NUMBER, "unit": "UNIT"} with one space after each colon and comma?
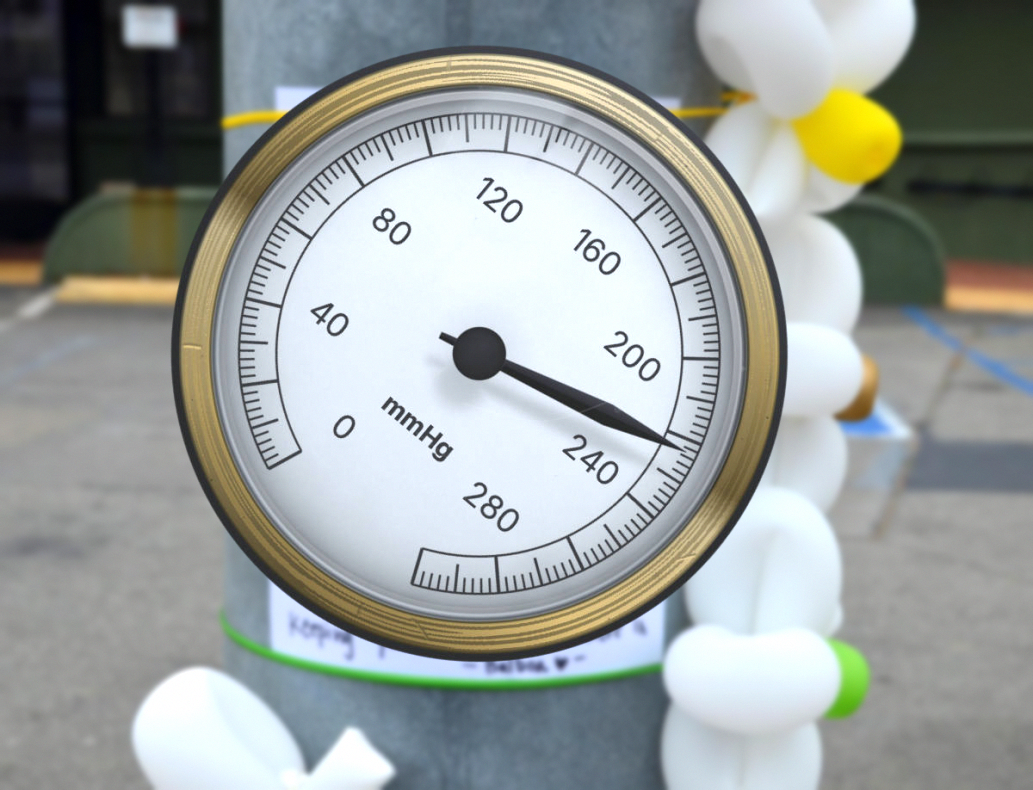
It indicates {"value": 223, "unit": "mmHg"}
